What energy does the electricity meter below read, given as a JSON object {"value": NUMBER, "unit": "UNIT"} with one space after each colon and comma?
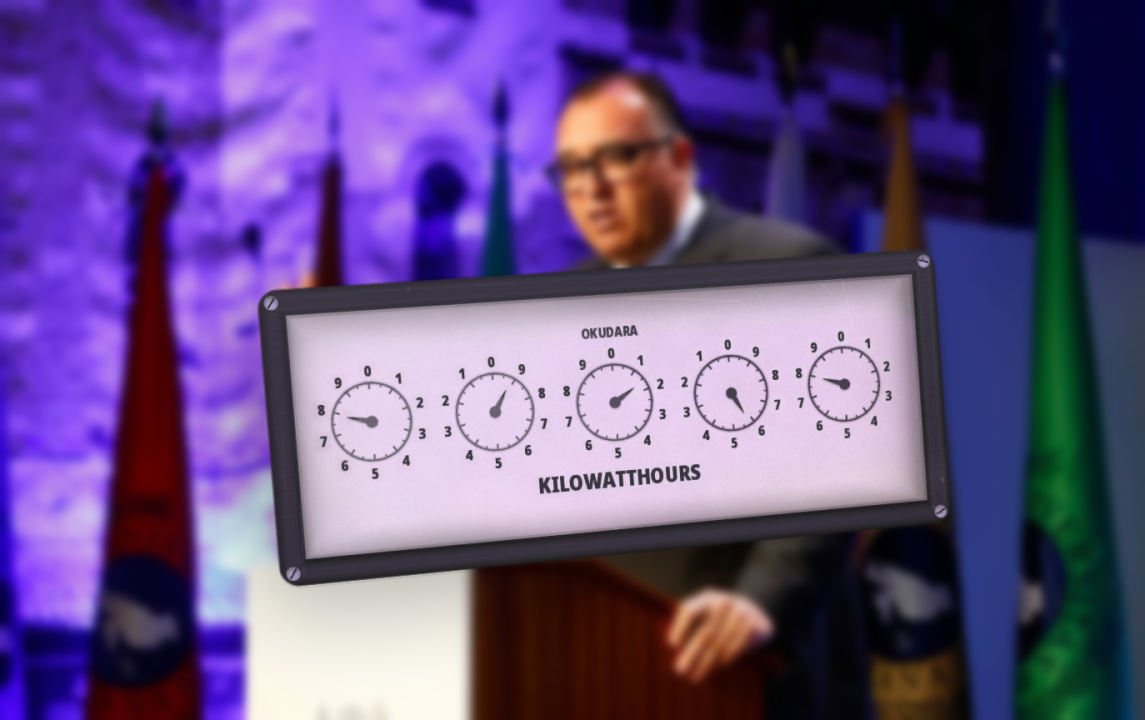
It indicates {"value": 79158, "unit": "kWh"}
